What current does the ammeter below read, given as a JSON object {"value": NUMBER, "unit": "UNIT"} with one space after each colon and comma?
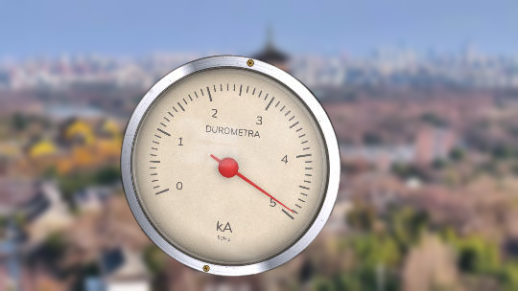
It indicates {"value": 4.9, "unit": "kA"}
